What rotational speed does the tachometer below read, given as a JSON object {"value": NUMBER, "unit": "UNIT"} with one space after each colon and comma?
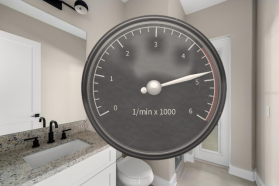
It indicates {"value": 4800, "unit": "rpm"}
